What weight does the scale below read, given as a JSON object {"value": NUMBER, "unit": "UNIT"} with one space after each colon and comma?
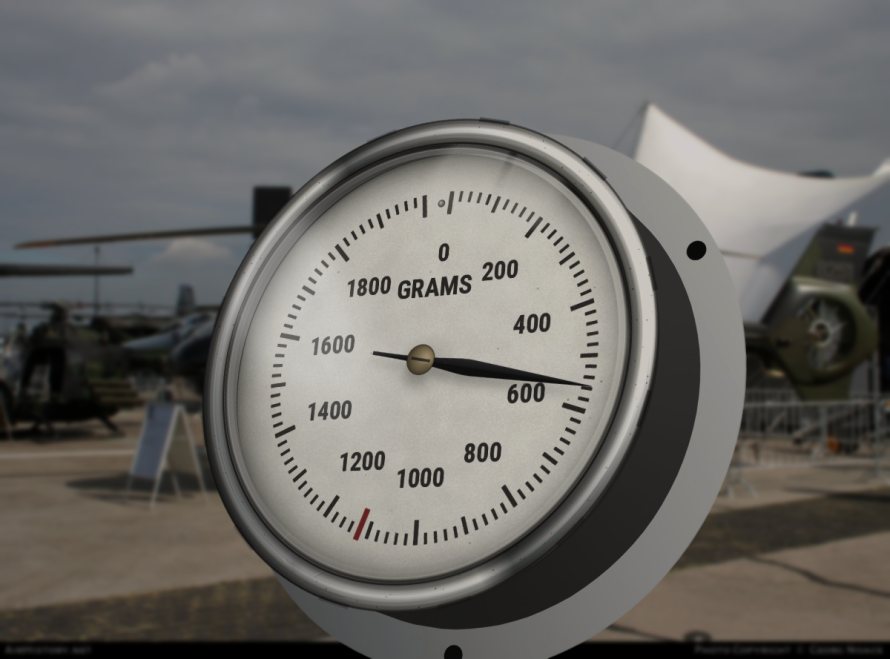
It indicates {"value": 560, "unit": "g"}
